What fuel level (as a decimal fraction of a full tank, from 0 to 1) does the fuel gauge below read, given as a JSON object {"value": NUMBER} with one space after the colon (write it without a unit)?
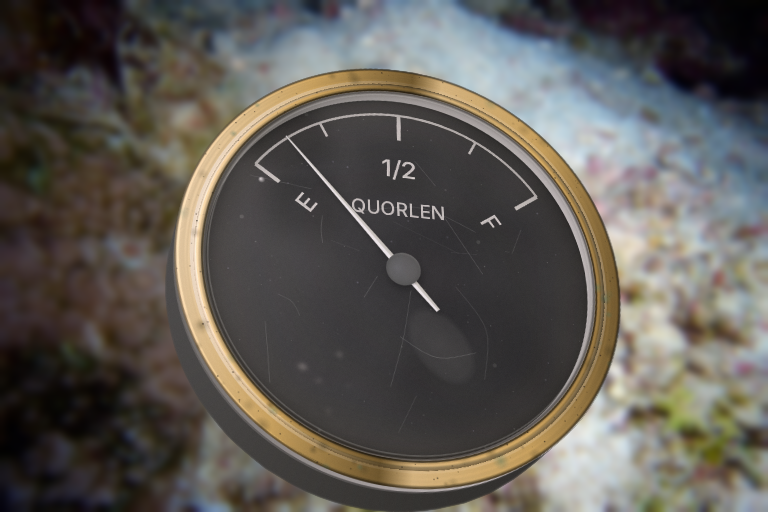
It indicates {"value": 0.125}
